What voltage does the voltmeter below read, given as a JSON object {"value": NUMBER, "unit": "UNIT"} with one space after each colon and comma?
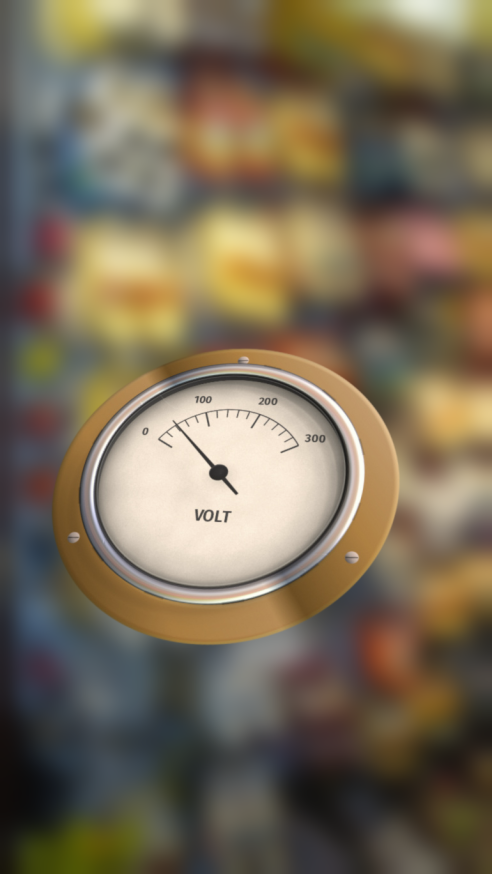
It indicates {"value": 40, "unit": "V"}
